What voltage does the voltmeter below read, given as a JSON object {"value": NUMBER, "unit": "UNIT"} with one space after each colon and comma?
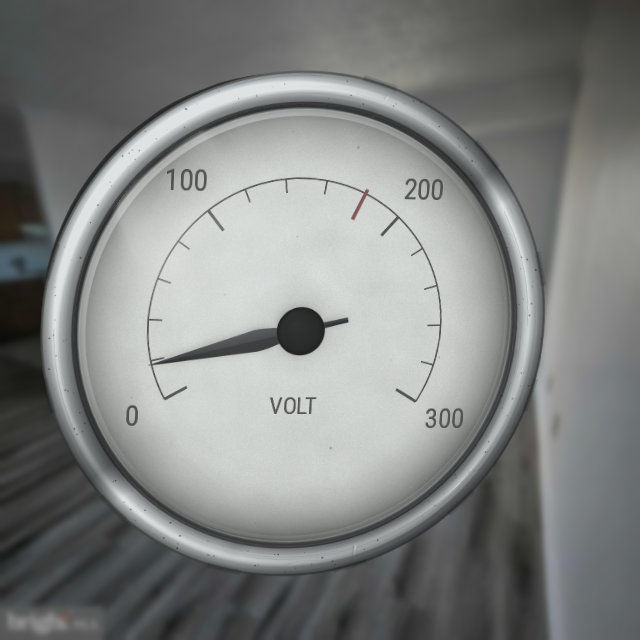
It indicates {"value": 20, "unit": "V"}
